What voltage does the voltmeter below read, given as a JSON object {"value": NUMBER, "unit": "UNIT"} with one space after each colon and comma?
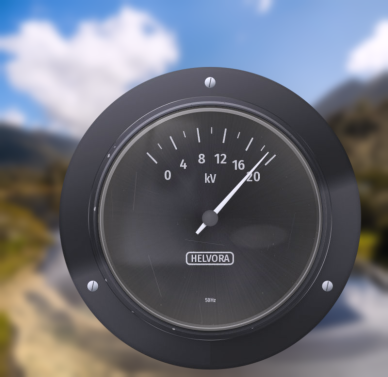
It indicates {"value": 19, "unit": "kV"}
